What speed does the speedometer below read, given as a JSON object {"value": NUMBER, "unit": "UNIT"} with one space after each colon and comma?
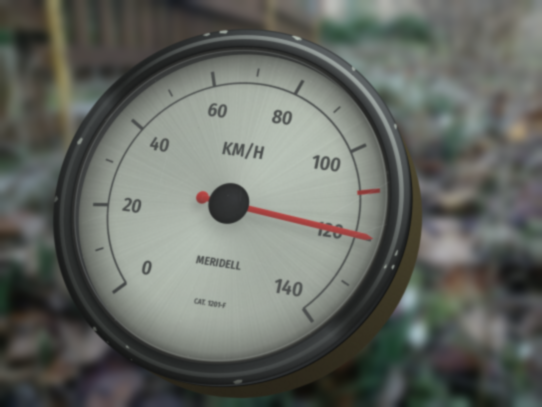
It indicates {"value": 120, "unit": "km/h"}
